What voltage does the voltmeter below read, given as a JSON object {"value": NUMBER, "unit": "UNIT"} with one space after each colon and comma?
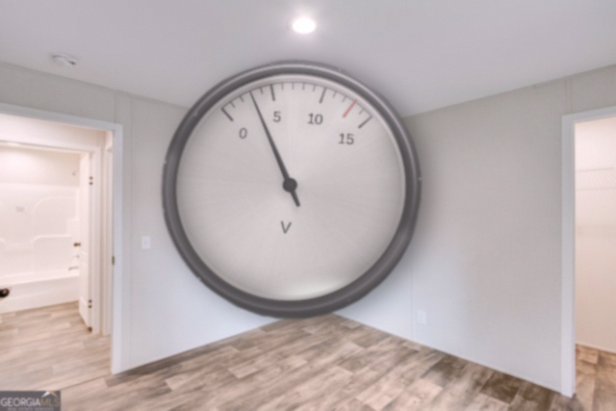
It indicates {"value": 3, "unit": "V"}
